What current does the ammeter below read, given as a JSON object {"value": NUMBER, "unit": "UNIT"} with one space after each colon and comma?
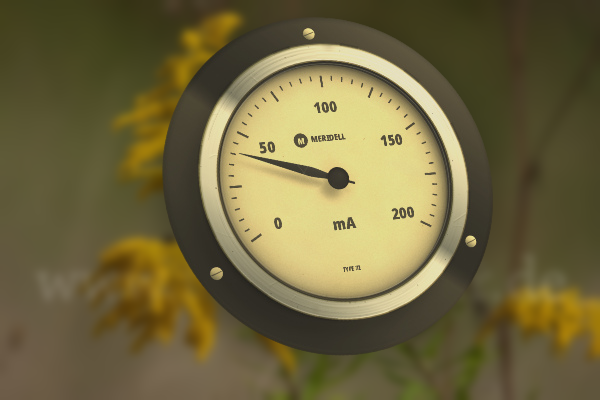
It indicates {"value": 40, "unit": "mA"}
